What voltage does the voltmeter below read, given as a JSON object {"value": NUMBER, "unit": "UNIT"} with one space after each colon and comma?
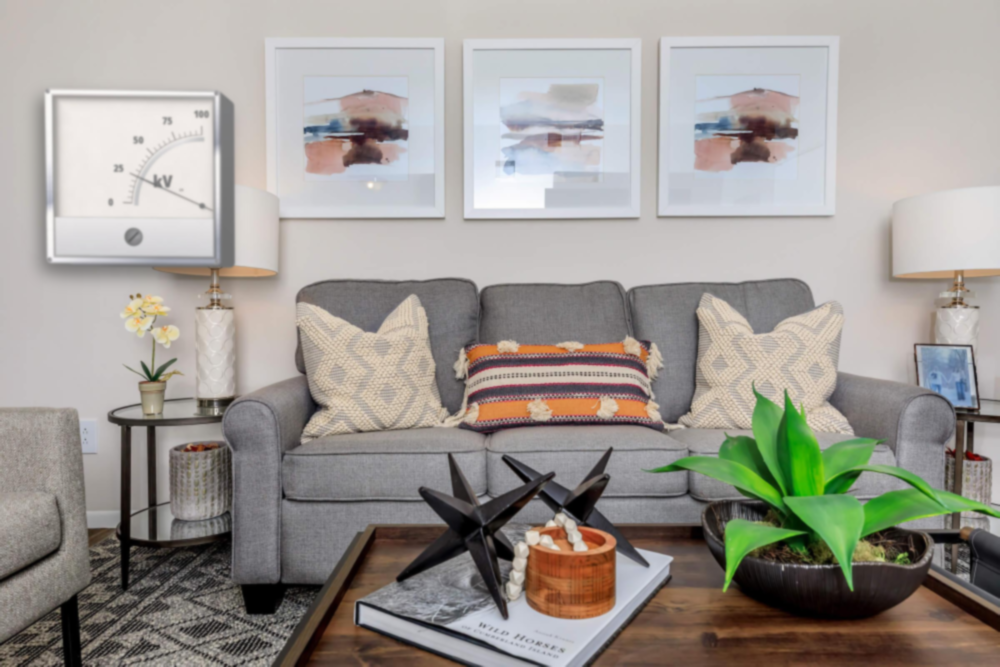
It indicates {"value": 25, "unit": "kV"}
